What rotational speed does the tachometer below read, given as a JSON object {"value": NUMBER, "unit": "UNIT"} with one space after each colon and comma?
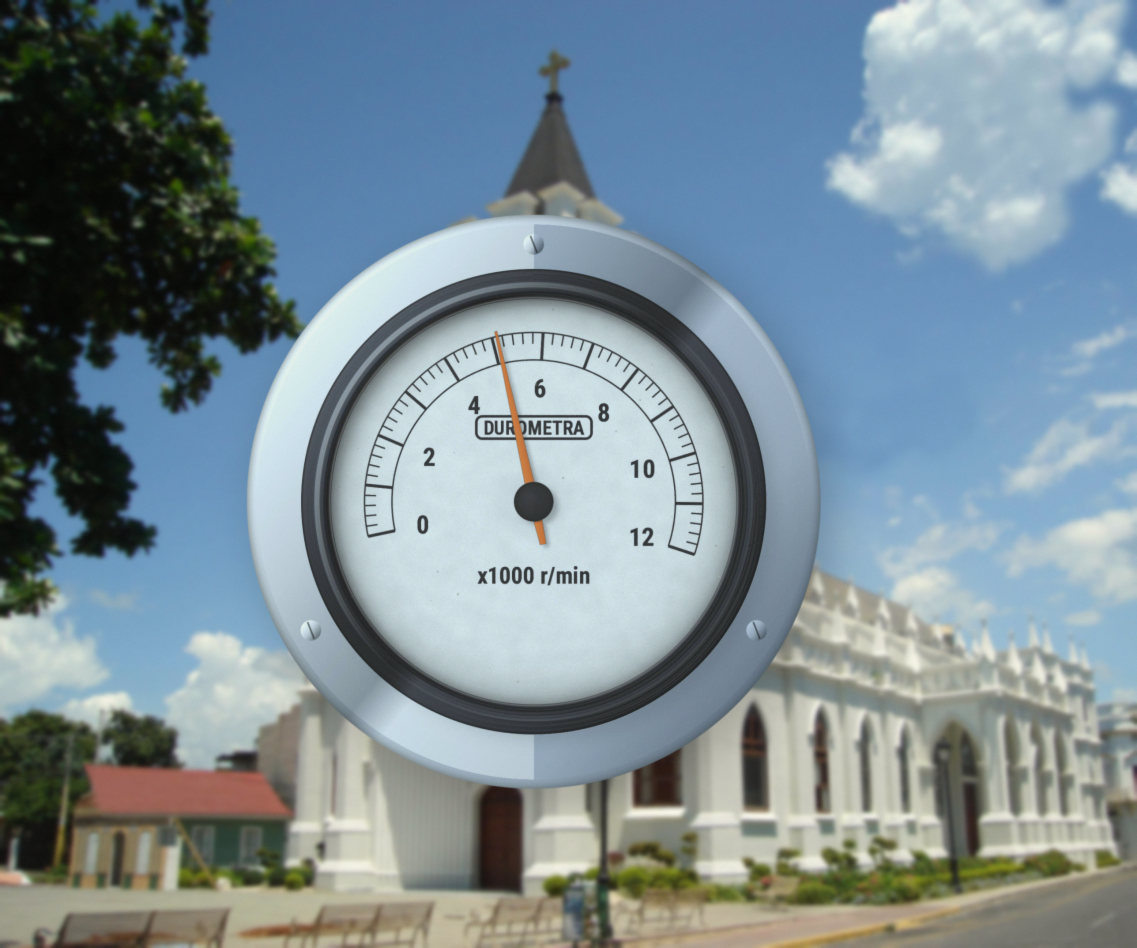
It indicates {"value": 5100, "unit": "rpm"}
